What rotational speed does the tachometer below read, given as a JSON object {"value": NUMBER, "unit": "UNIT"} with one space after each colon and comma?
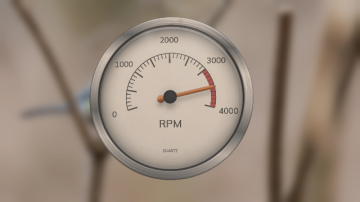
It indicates {"value": 3500, "unit": "rpm"}
